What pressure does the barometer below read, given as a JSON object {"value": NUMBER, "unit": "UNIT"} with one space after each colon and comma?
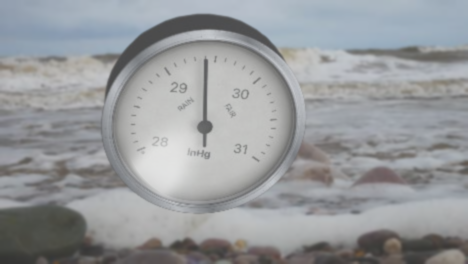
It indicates {"value": 29.4, "unit": "inHg"}
